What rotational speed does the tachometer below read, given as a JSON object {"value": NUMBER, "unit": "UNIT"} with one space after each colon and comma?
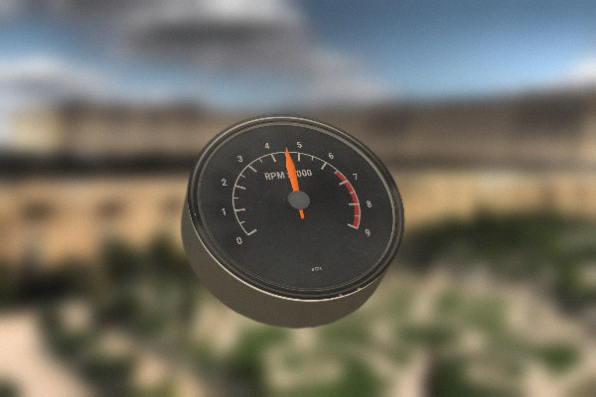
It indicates {"value": 4500, "unit": "rpm"}
